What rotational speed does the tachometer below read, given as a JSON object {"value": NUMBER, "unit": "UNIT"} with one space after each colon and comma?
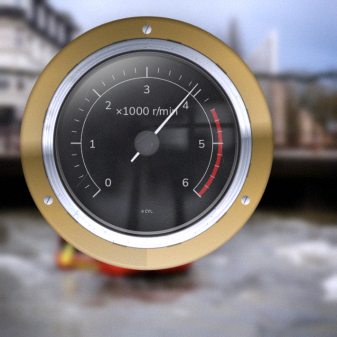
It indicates {"value": 3900, "unit": "rpm"}
